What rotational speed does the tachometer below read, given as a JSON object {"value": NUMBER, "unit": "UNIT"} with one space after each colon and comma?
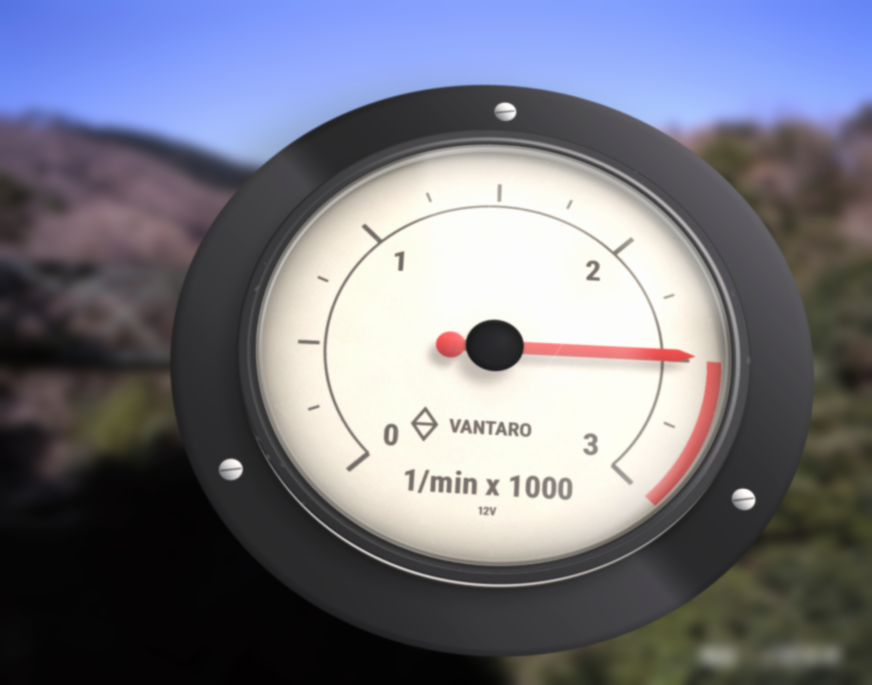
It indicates {"value": 2500, "unit": "rpm"}
